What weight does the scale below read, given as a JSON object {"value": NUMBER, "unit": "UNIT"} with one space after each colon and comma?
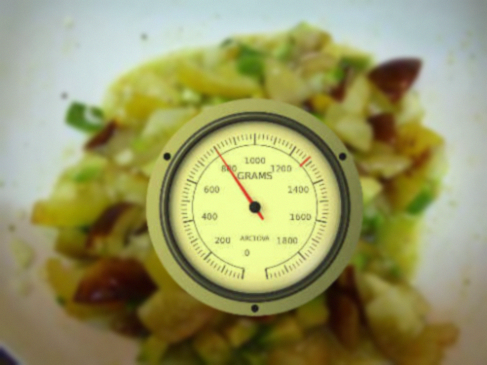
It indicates {"value": 800, "unit": "g"}
